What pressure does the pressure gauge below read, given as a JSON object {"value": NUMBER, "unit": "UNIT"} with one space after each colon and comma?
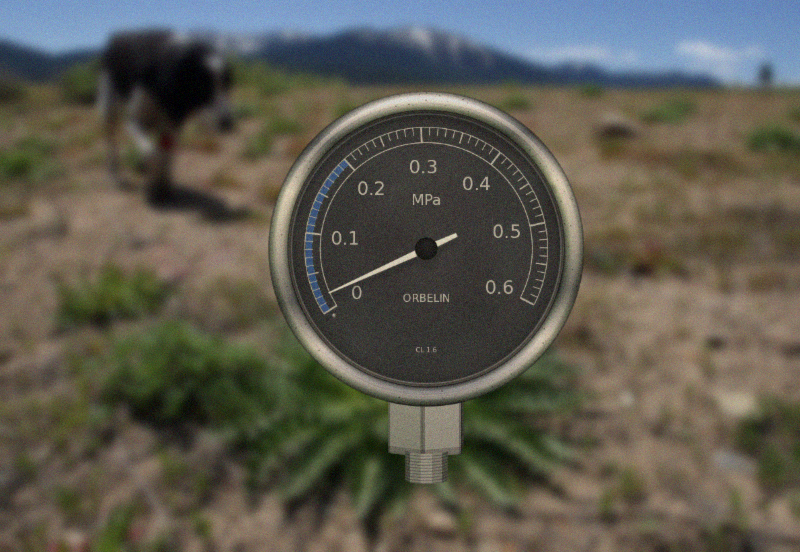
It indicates {"value": 0.02, "unit": "MPa"}
